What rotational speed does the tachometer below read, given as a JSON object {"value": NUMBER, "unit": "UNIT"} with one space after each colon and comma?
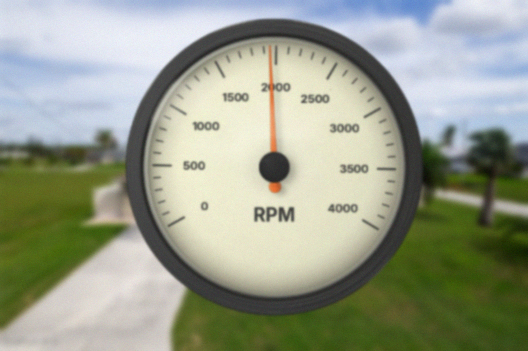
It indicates {"value": 1950, "unit": "rpm"}
